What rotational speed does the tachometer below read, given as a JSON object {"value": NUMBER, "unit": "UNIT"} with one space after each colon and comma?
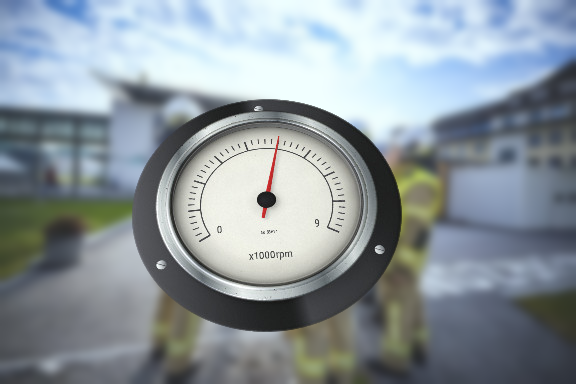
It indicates {"value": 5000, "unit": "rpm"}
